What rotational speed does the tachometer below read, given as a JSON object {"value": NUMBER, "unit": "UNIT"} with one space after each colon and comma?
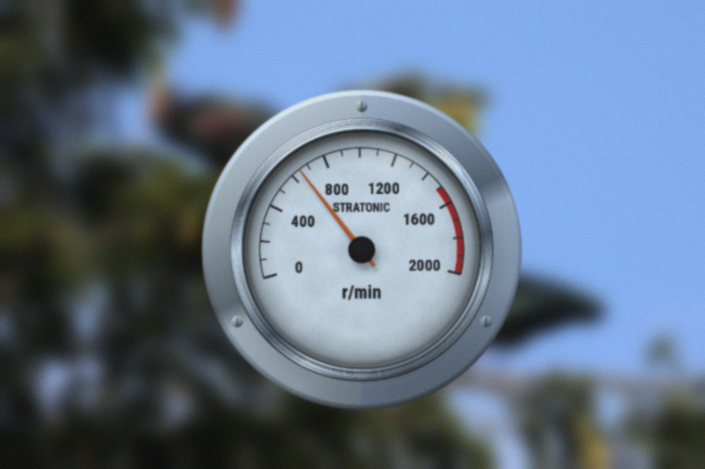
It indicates {"value": 650, "unit": "rpm"}
